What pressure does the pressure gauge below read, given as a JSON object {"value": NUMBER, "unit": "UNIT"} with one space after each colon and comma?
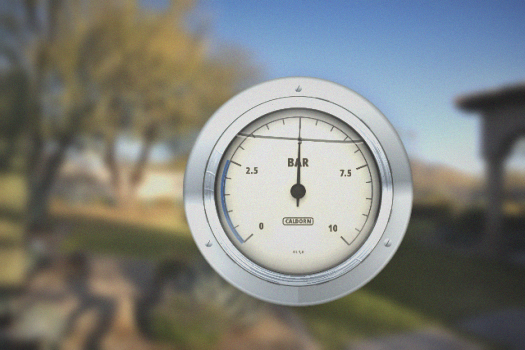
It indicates {"value": 5, "unit": "bar"}
